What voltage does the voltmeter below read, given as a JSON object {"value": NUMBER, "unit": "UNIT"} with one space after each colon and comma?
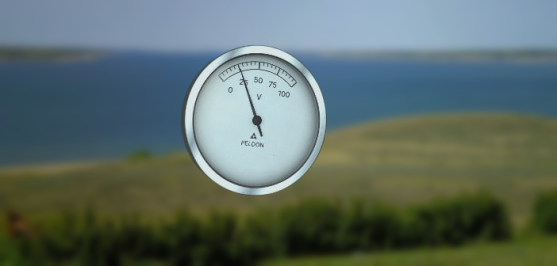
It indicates {"value": 25, "unit": "V"}
